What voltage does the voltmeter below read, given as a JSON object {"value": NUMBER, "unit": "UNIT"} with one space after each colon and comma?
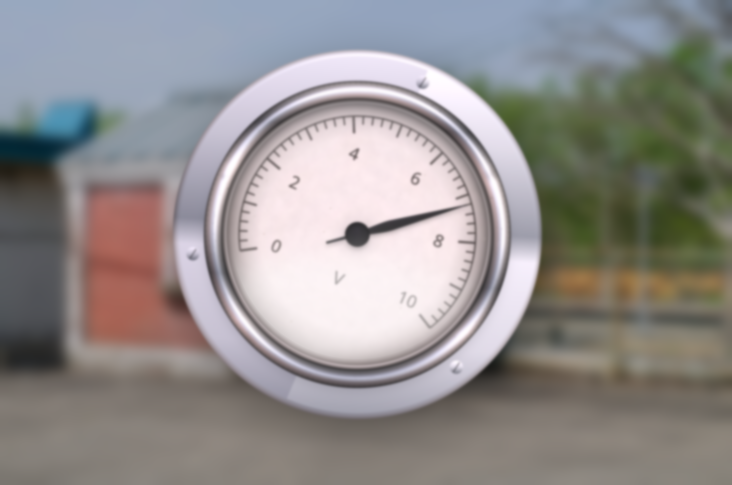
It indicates {"value": 7.2, "unit": "V"}
